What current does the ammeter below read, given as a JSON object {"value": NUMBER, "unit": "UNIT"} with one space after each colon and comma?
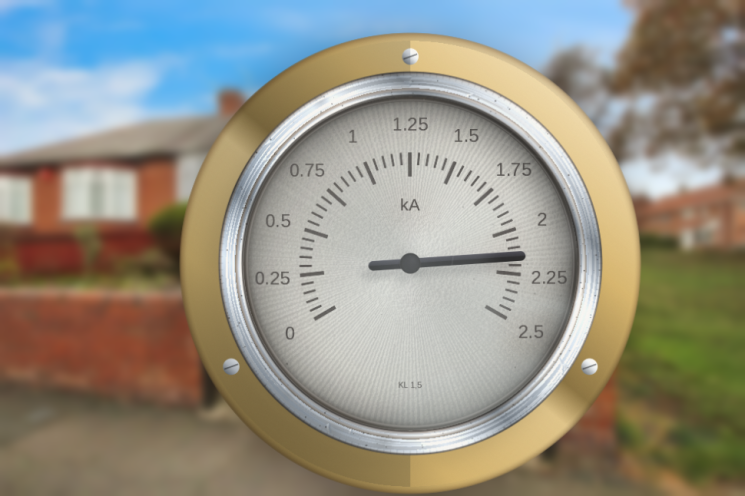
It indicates {"value": 2.15, "unit": "kA"}
